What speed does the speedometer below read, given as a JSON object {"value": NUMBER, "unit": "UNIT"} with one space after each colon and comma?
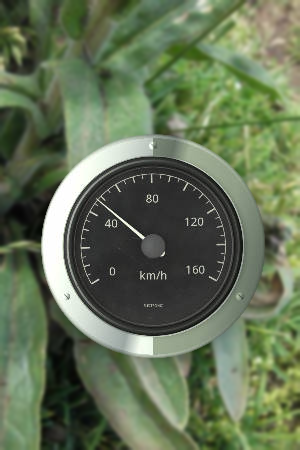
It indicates {"value": 47.5, "unit": "km/h"}
